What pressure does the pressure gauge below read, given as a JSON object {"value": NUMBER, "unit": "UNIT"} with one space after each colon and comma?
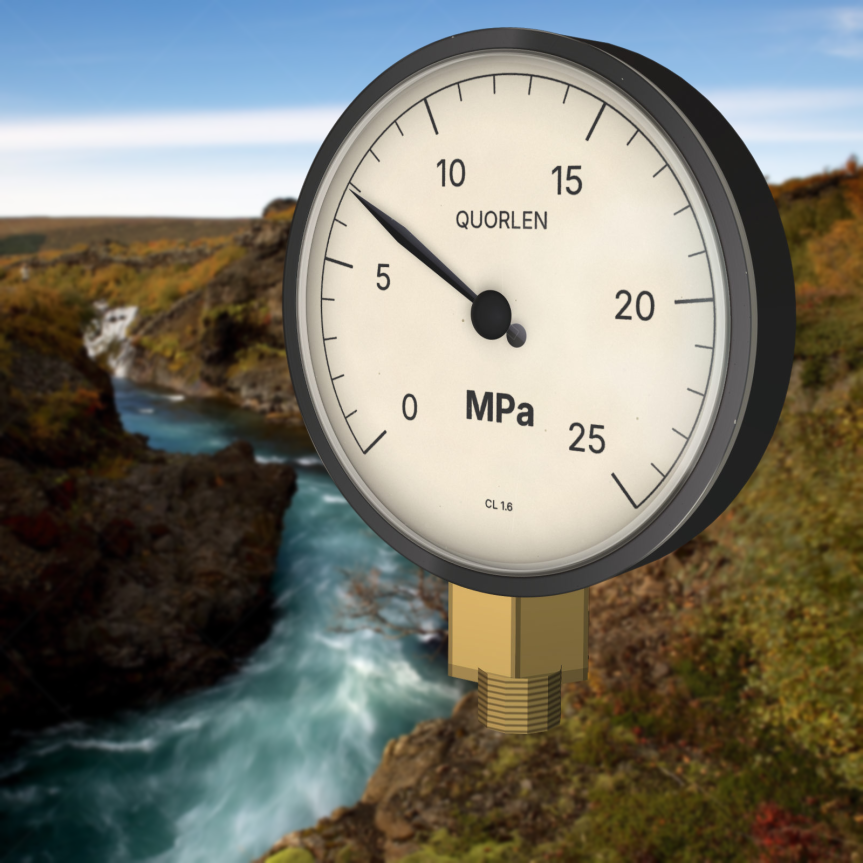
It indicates {"value": 7, "unit": "MPa"}
